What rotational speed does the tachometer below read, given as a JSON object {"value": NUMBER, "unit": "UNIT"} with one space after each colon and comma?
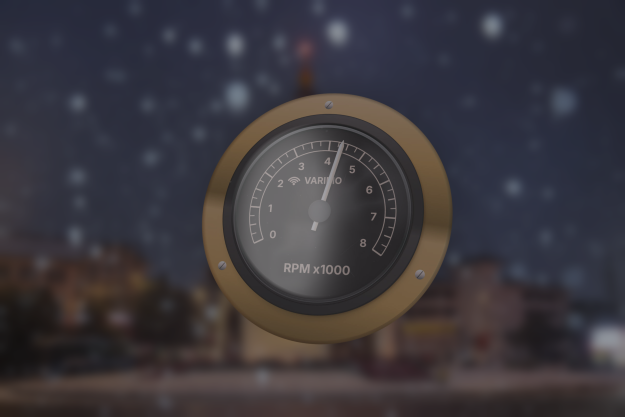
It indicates {"value": 4375, "unit": "rpm"}
